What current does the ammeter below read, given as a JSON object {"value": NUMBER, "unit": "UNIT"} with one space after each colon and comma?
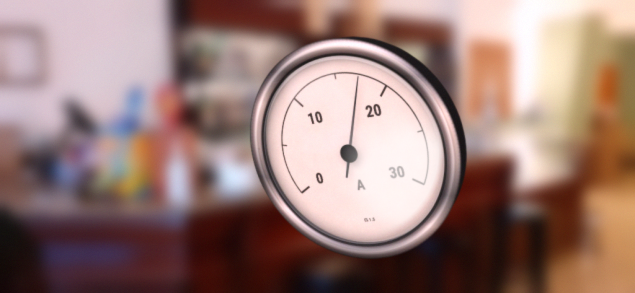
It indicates {"value": 17.5, "unit": "A"}
